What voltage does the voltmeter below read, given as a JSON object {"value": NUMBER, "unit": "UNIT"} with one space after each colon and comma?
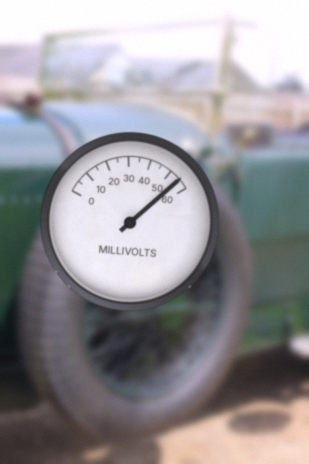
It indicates {"value": 55, "unit": "mV"}
